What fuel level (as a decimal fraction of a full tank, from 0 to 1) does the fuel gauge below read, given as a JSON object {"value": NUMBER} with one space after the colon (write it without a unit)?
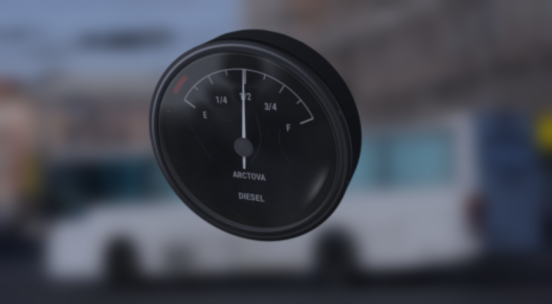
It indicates {"value": 0.5}
